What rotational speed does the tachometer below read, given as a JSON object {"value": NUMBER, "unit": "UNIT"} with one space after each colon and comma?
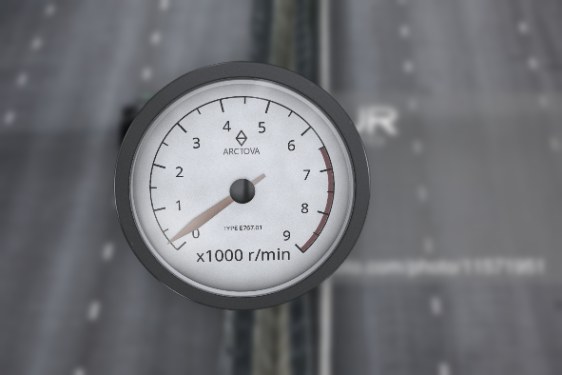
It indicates {"value": 250, "unit": "rpm"}
